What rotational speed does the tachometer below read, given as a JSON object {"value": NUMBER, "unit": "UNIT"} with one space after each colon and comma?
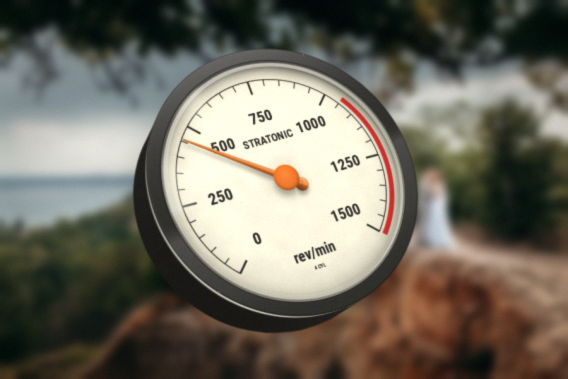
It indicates {"value": 450, "unit": "rpm"}
